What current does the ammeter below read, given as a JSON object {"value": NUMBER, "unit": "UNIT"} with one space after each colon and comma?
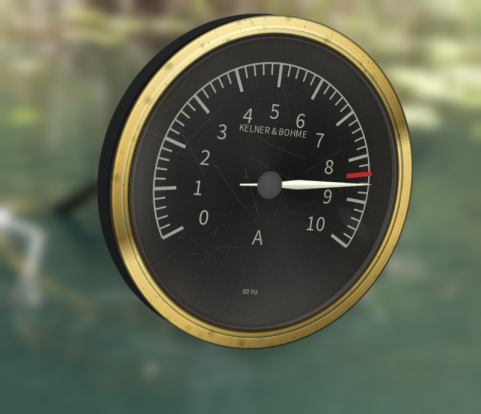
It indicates {"value": 8.6, "unit": "A"}
